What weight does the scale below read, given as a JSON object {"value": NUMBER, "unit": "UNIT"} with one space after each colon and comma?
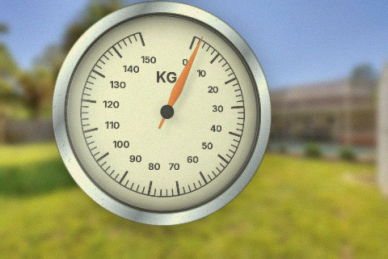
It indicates {"value": 2, "unit": "kg"}
